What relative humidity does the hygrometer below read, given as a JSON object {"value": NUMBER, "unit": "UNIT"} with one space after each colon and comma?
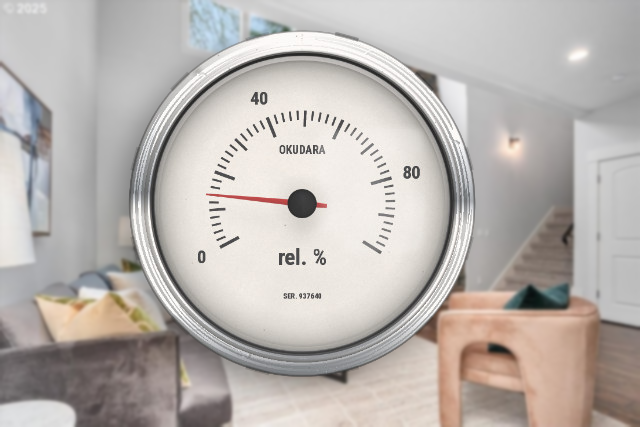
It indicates {"value": 14, "unit": "%"}
